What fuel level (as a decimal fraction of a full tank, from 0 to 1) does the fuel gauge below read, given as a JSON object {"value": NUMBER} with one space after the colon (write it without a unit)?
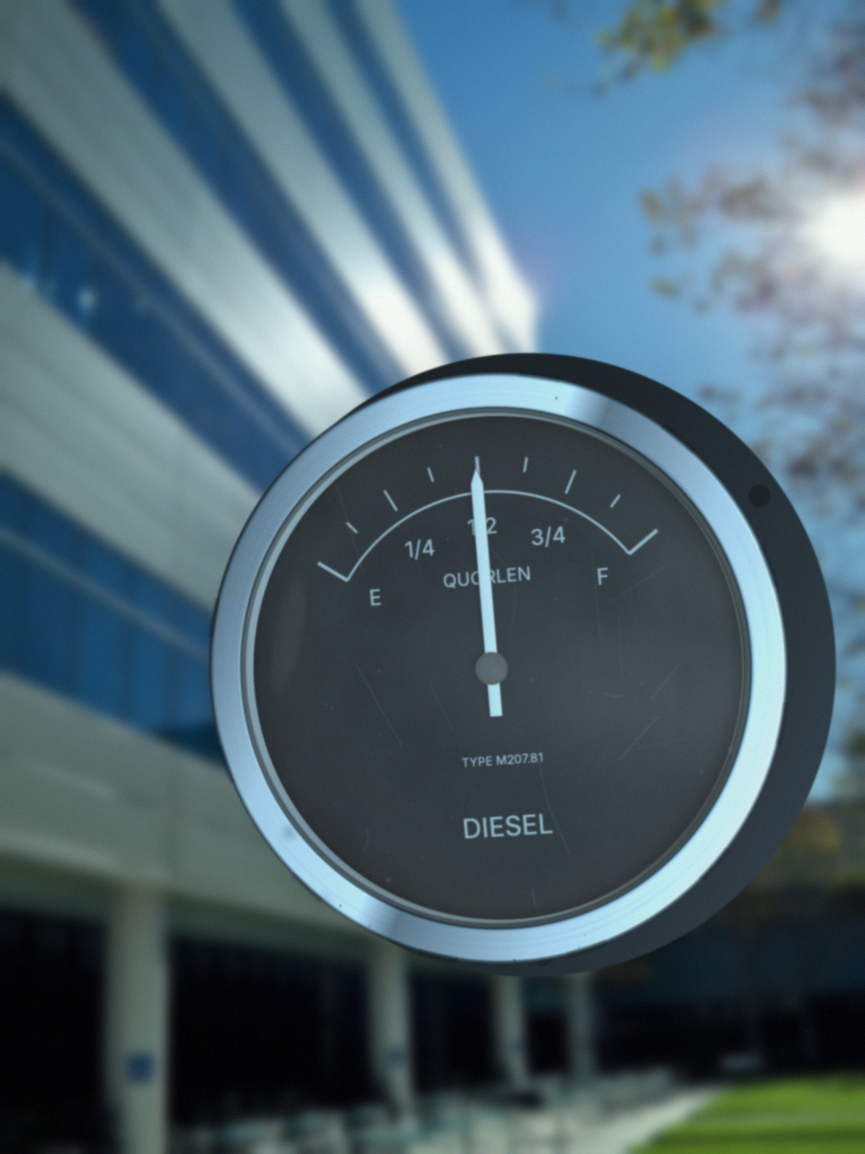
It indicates {"value": 0.5}
